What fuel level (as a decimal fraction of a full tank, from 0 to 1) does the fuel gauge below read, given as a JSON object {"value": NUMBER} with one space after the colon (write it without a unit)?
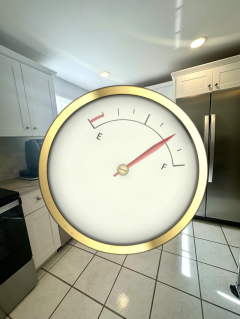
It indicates {"value": 0.75}
